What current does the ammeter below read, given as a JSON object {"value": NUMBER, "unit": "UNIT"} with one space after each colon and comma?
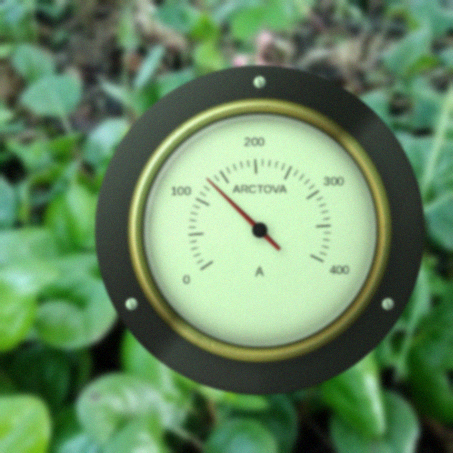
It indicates {"value": 130, "unit": "A"}
